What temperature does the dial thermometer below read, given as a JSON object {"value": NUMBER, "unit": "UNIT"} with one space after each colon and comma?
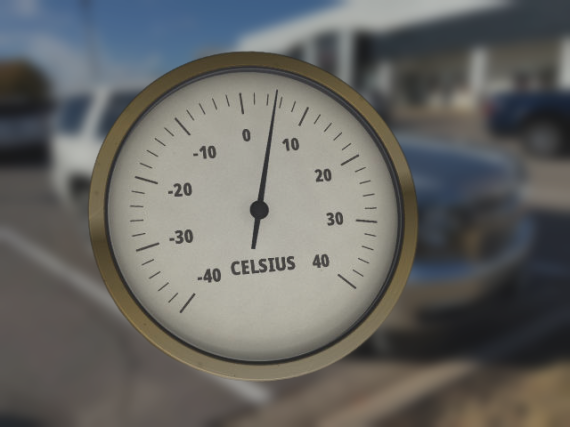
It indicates {"value": 5, "unit": "°C"}
